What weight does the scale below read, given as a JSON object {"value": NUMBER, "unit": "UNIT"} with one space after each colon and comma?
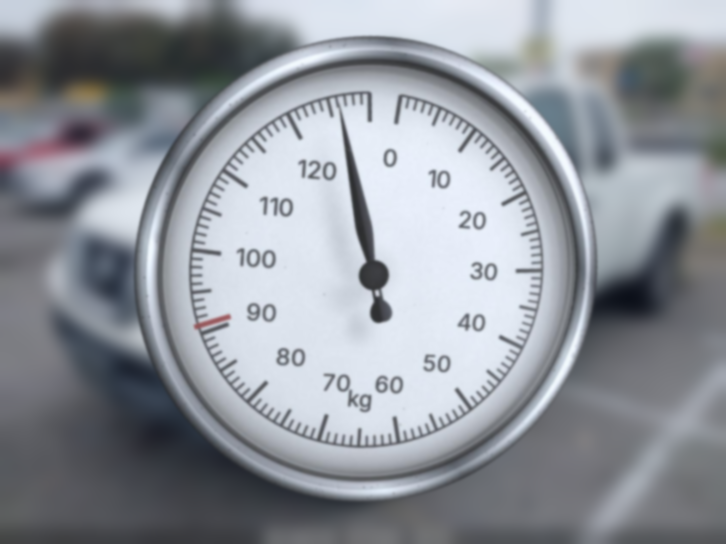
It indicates {"value": 126, "unit": "kg"}
